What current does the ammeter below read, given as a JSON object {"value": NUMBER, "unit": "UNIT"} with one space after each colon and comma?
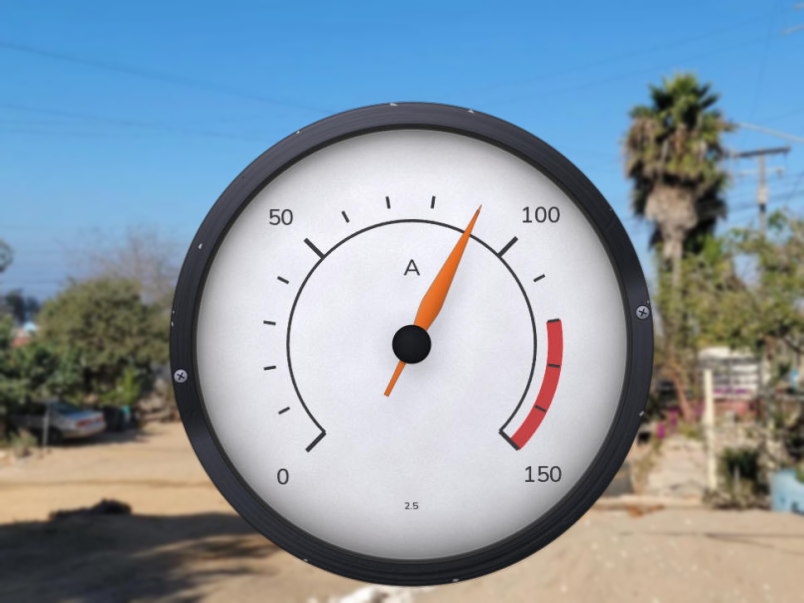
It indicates {"value": 90, "unit": "A"}
